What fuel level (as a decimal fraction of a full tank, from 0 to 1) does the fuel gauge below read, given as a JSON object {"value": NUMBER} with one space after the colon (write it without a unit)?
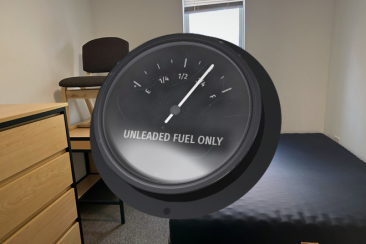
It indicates {"value": 0.75}
